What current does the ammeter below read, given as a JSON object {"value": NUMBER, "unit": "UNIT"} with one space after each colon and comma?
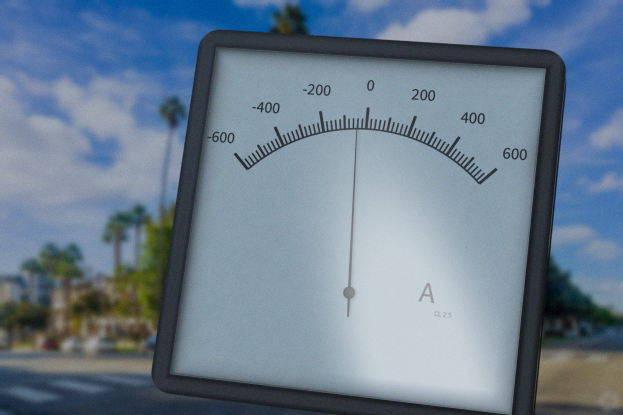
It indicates {"value": -40, "unit": "A"}
